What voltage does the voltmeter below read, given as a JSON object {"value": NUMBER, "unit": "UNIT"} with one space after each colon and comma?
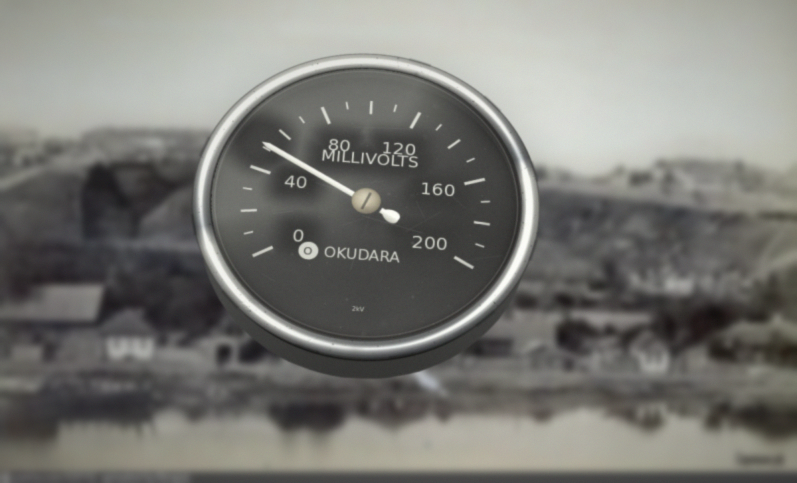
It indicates {"value": 50, "unit": "mV"}
